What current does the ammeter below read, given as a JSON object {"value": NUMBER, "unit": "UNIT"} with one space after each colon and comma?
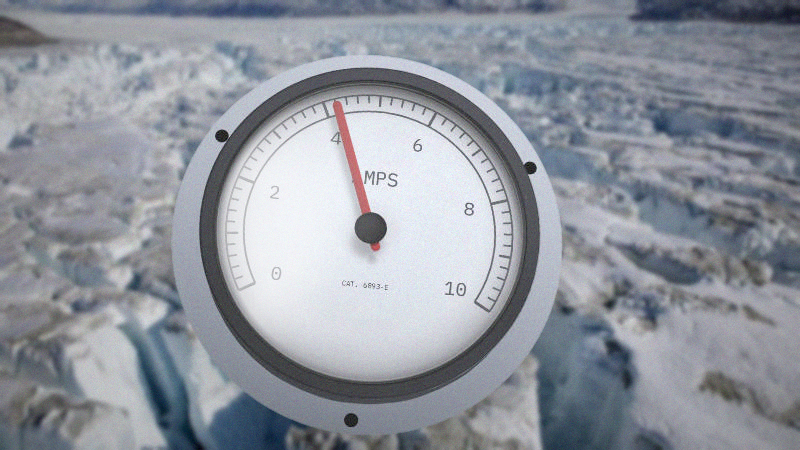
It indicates {"value": 4.2, "unit": "A"}
